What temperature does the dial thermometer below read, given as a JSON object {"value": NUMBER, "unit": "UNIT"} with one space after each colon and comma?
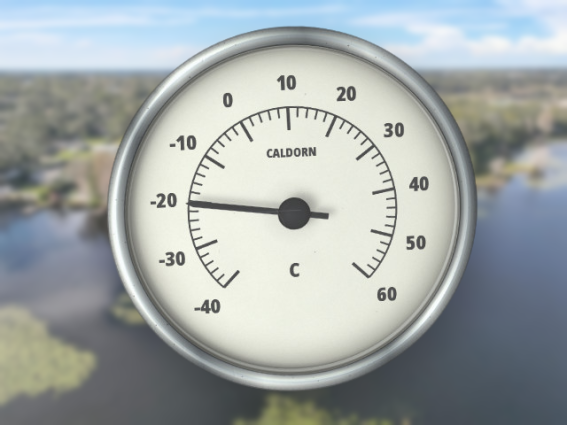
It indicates {"value": -20, "unit": "°C"}
